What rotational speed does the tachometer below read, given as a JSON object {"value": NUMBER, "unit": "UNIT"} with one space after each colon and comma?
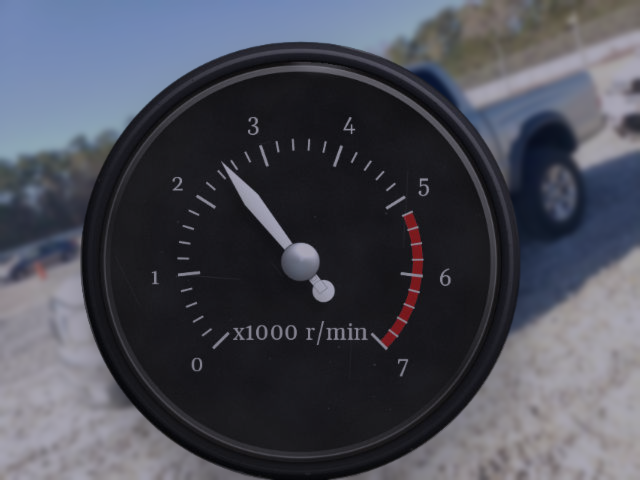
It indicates {"value": 2500, "unit": "rpm"}
